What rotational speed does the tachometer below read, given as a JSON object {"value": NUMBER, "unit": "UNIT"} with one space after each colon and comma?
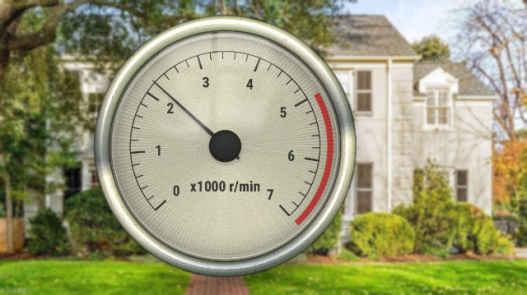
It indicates {"value": 2200, "unit": "rpm"}
